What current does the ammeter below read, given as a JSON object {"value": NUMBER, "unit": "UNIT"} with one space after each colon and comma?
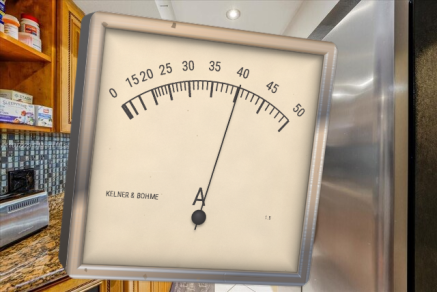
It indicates {"value": 40, "unit": "A"}
